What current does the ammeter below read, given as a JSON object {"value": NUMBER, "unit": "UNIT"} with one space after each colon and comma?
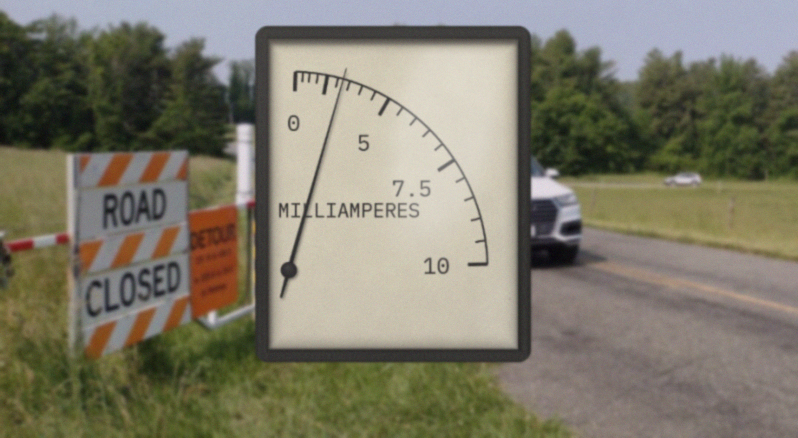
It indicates {"value": 3.25, "unit": "mA"}
